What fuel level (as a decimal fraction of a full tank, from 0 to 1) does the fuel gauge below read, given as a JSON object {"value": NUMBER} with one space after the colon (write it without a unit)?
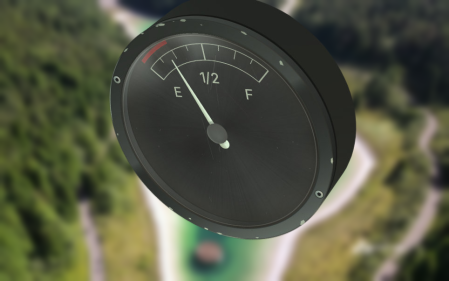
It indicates {"value": 0.25}
